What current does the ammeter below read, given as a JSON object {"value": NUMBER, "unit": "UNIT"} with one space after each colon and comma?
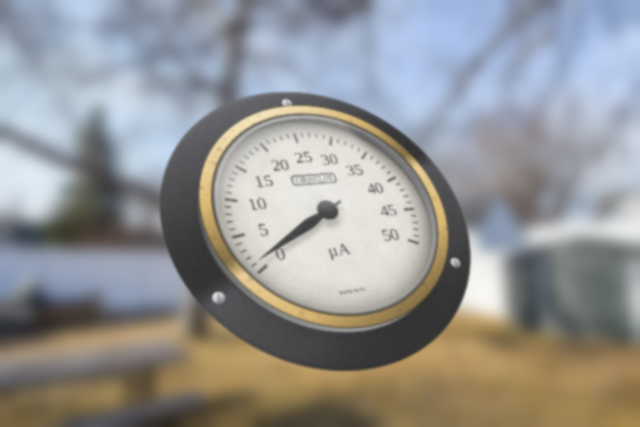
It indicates {"value": 1, "unit": "µA"}
